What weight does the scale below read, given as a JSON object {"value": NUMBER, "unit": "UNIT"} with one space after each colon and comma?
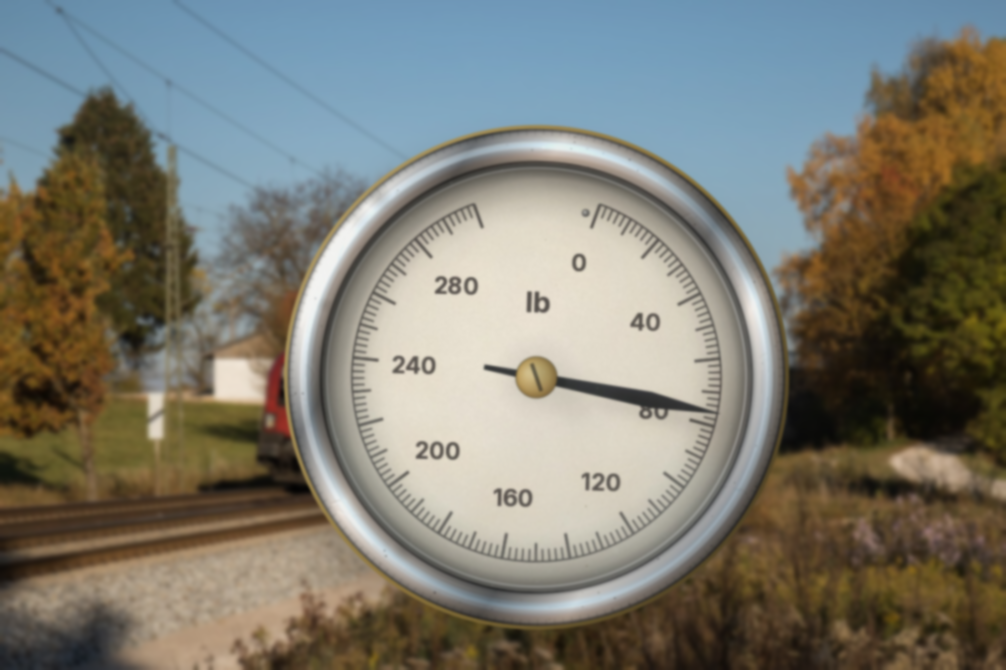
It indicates {"value": 76, "unit": "lb"}
